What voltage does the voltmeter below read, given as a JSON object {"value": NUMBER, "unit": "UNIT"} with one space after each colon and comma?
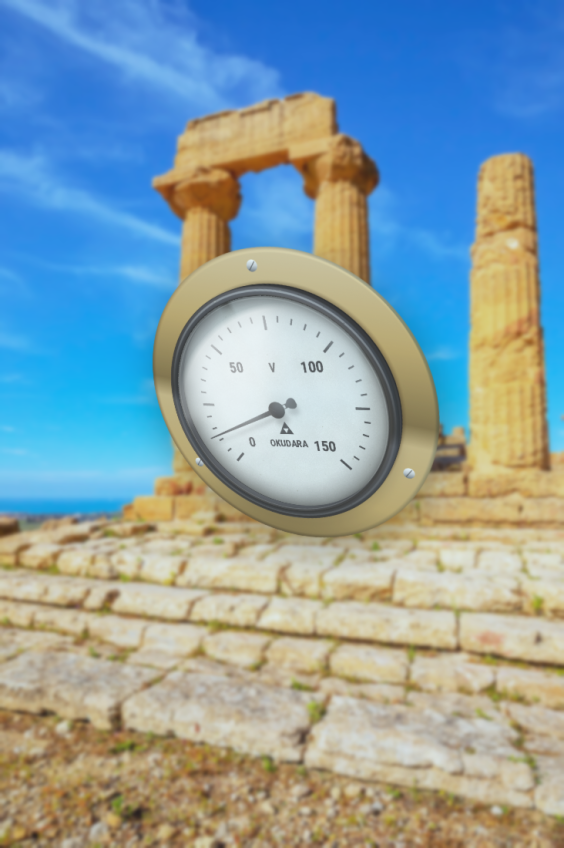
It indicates {"value": 12.5, "unit": "V"}
